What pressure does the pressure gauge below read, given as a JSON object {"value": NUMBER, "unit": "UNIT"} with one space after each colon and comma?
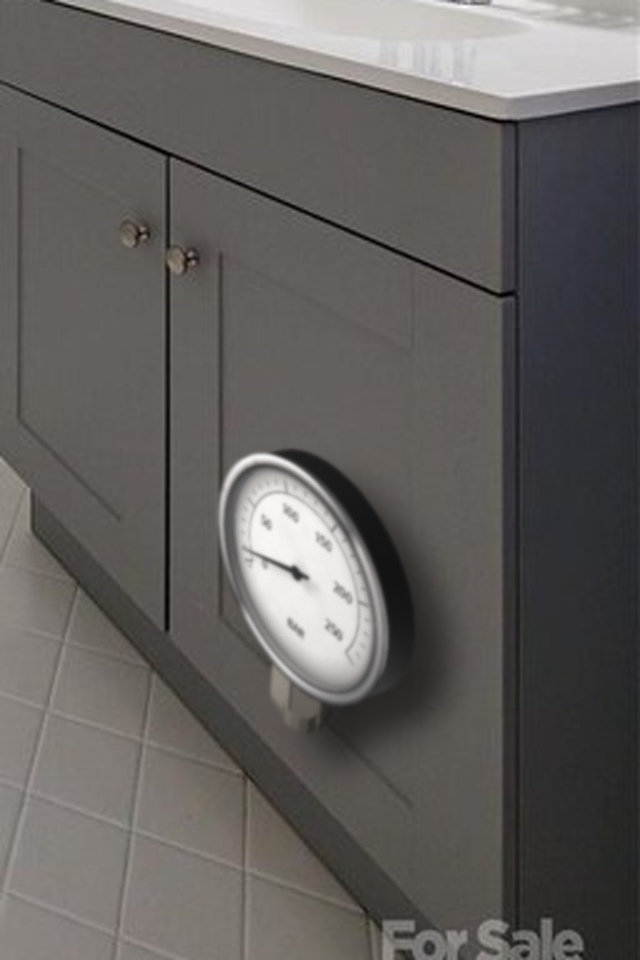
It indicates {"value": 10, "unit": "bar"}
